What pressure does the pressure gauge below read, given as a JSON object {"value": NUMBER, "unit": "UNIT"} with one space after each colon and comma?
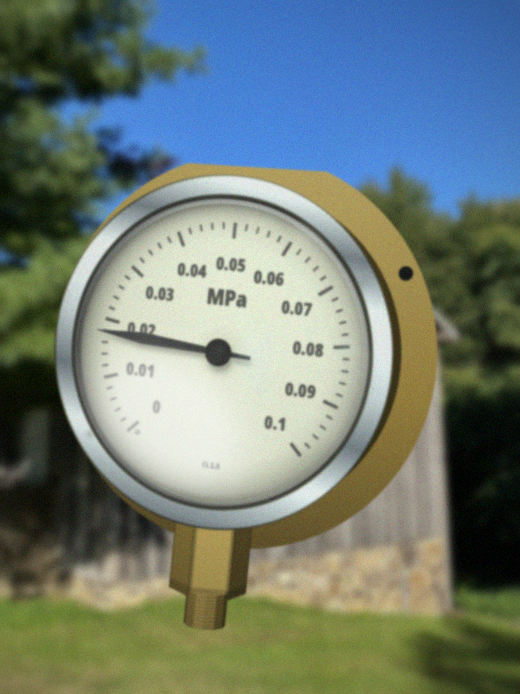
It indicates {"value": 0.018, "unit": "MPa"}
